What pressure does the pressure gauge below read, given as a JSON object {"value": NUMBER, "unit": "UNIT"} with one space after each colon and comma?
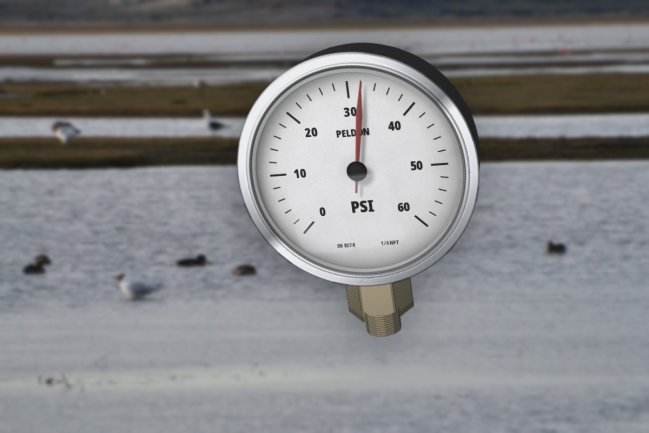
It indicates {"value": 32, "unit": "psi"}
